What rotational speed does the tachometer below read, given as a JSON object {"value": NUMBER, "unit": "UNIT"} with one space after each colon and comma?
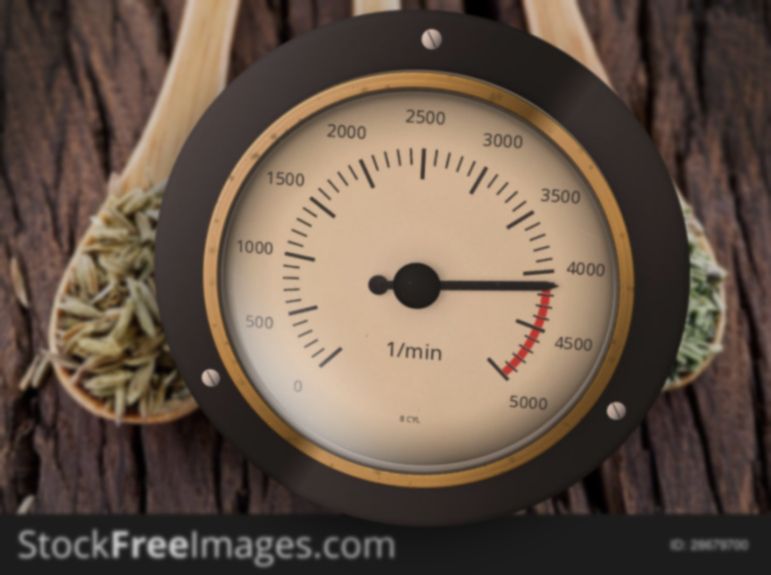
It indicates {"value": 4100, "unit": "rpm"}
